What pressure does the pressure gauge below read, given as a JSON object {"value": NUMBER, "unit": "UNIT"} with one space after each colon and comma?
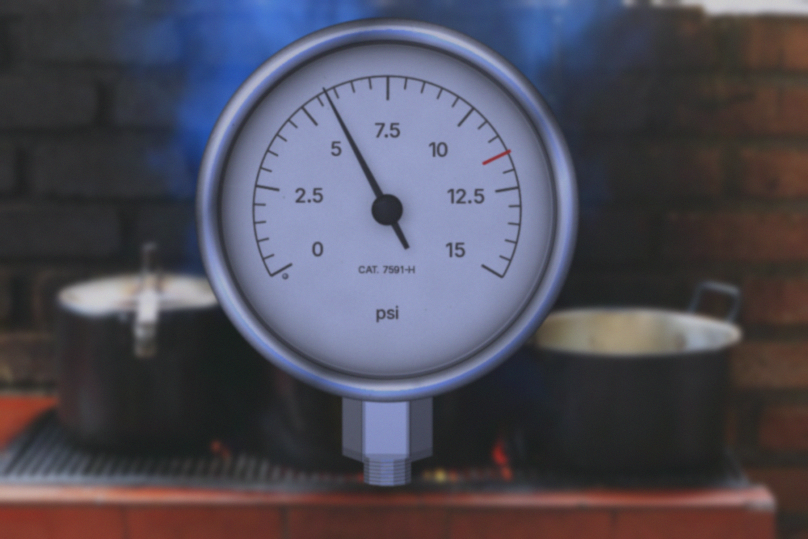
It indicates {"value": 5.75, "unit": "psi"}
